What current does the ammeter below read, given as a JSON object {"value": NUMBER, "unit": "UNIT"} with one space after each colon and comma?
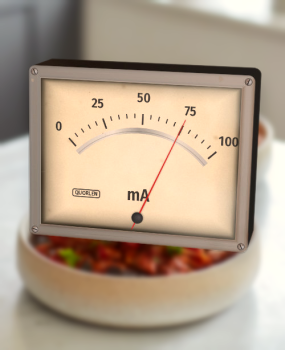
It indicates {"value": 75, "unit": "mA"}
